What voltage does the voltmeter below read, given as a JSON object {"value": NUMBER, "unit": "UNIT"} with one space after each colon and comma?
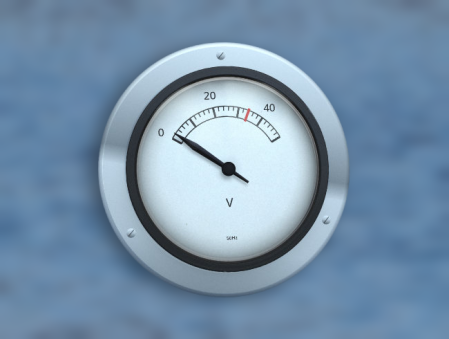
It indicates {"value": 2, "unit": "V"}
